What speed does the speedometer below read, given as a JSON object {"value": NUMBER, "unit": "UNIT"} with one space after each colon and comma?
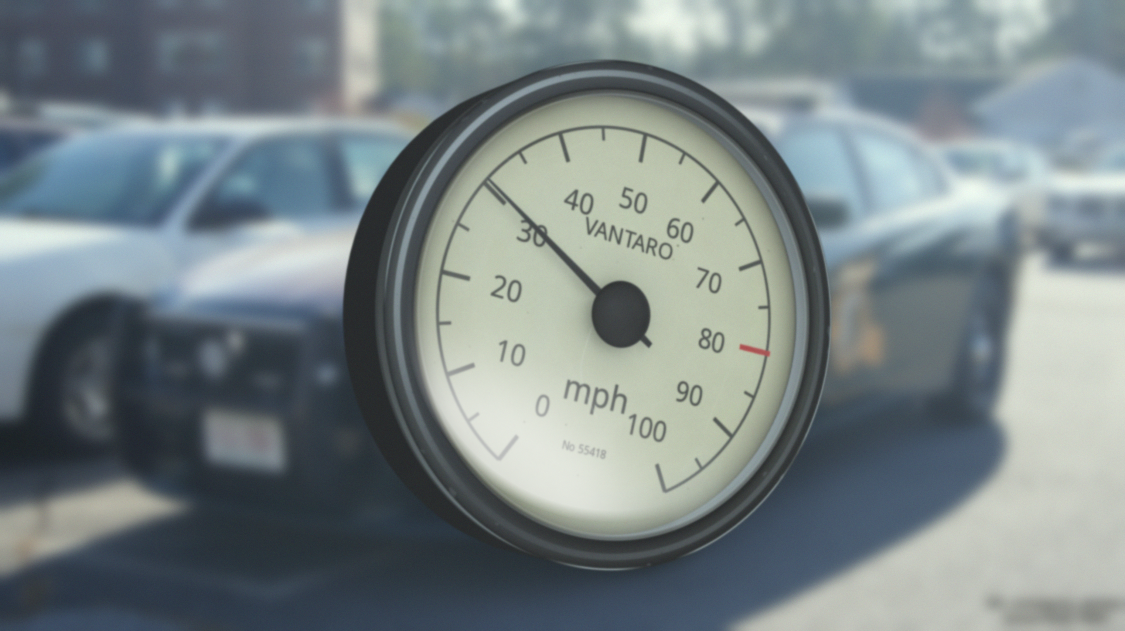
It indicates {"value": 30, "unit": "mph"}
